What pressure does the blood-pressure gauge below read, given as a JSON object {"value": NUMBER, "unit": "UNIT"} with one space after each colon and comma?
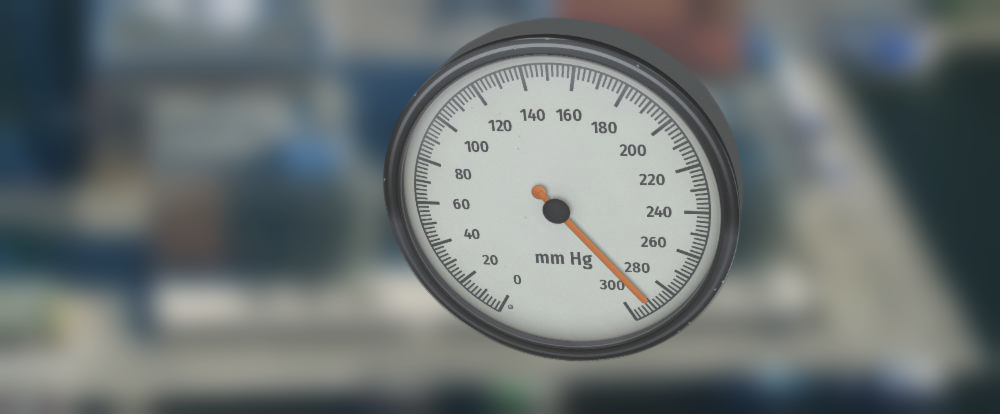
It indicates {"value": 290, "unit": "mmHg"}
